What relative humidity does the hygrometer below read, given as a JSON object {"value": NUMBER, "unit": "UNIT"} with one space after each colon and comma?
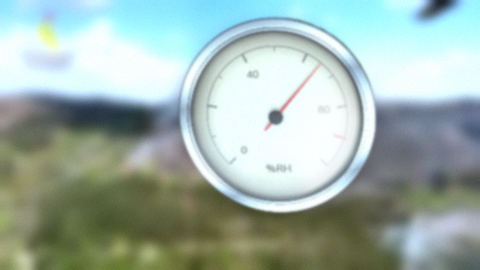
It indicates {"value": 65, "unit": "%"}
